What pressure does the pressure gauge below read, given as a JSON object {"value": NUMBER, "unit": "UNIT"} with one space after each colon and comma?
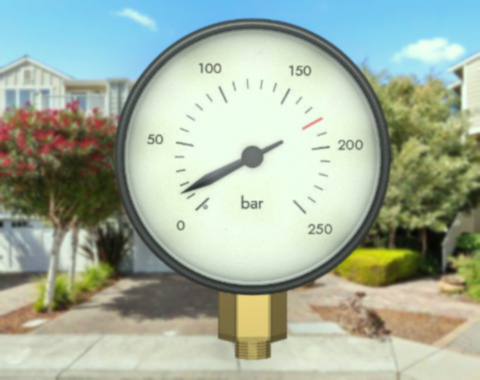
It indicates {"value": 15, "unit": "bar"}
